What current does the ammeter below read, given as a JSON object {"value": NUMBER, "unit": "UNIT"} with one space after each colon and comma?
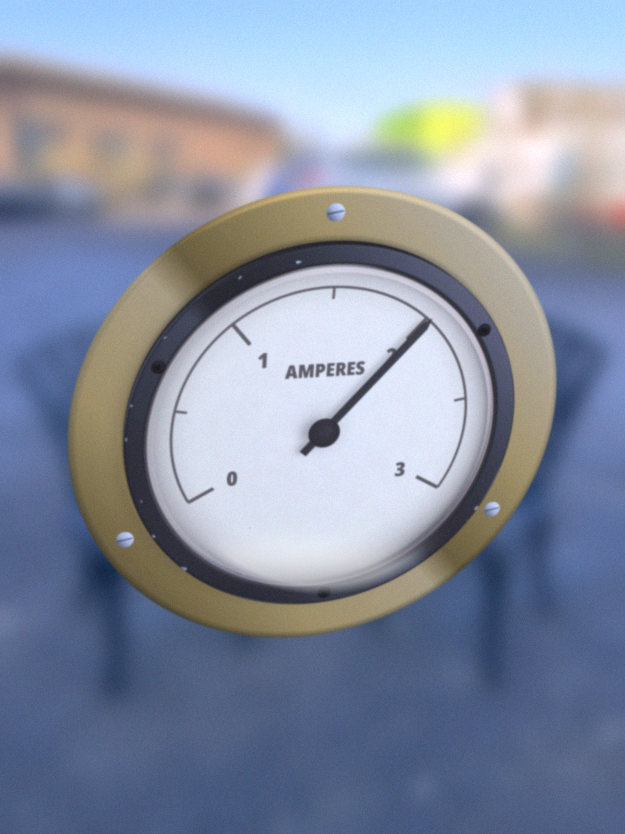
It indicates {"value": 2, "unit": "A"}
